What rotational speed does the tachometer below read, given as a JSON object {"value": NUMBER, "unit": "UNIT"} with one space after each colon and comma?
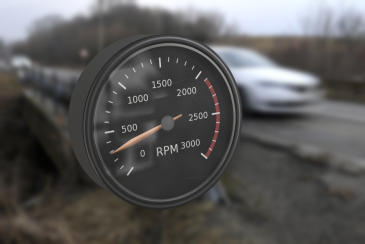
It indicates {"value": 300, "unit": "rpm"}
